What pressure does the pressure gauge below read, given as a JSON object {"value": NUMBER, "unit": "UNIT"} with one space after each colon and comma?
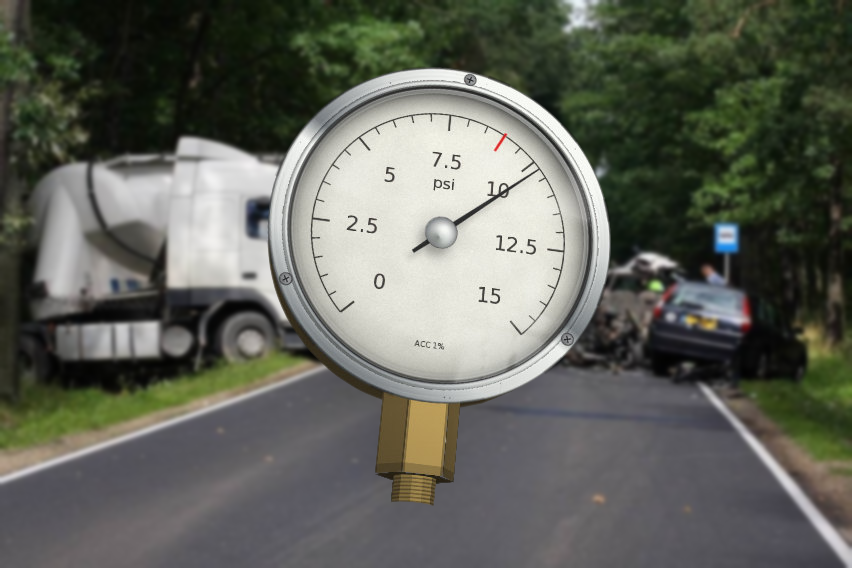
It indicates {"value": 10.25, "unit": "psi"}
